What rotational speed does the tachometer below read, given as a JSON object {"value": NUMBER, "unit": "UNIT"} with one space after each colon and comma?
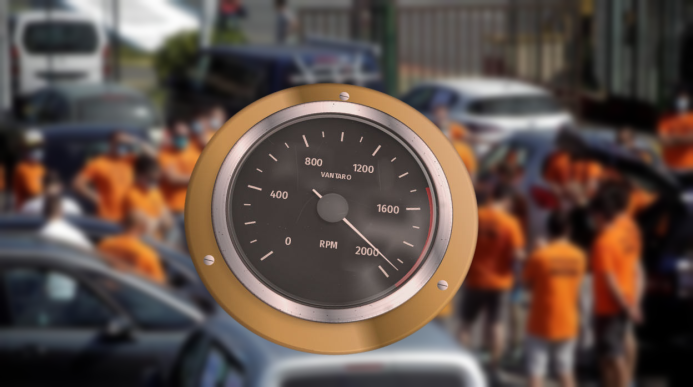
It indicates {"value": 1950, "unit": "rpm"}
